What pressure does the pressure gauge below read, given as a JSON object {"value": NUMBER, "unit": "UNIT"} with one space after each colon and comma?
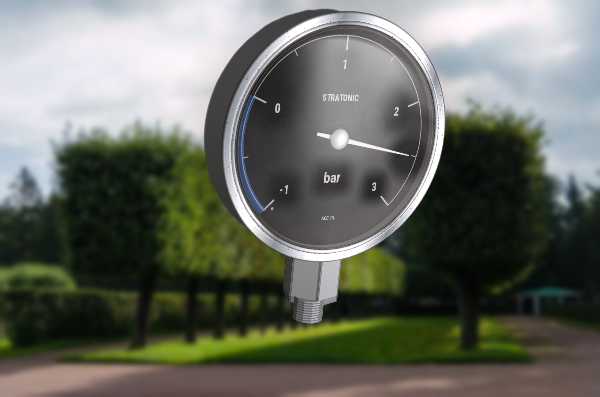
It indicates {"value": 2.5, "unit": "bar"}
